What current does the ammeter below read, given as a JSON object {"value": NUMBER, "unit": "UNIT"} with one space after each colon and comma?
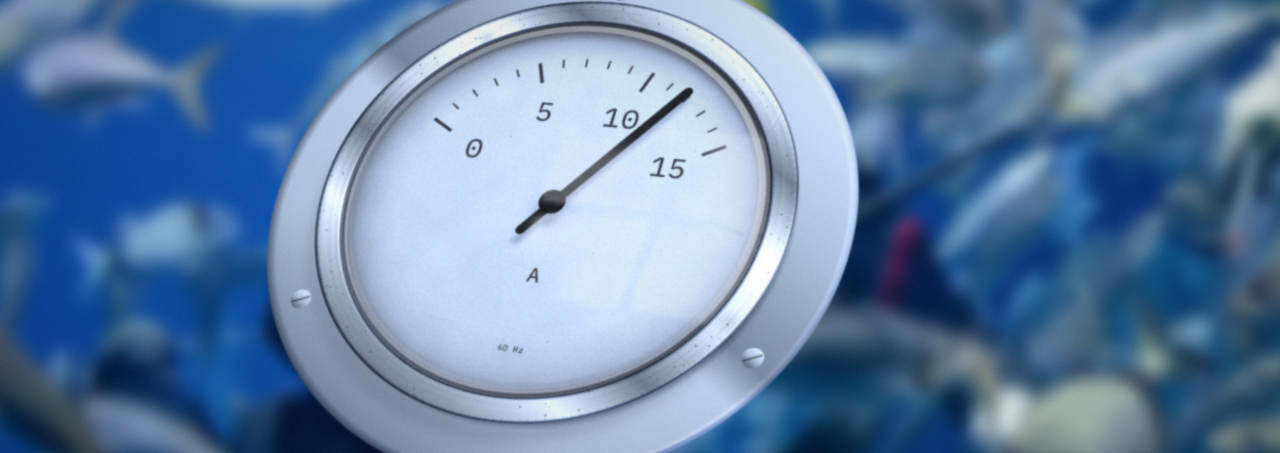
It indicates {"value": 12, "unit": "A"}
